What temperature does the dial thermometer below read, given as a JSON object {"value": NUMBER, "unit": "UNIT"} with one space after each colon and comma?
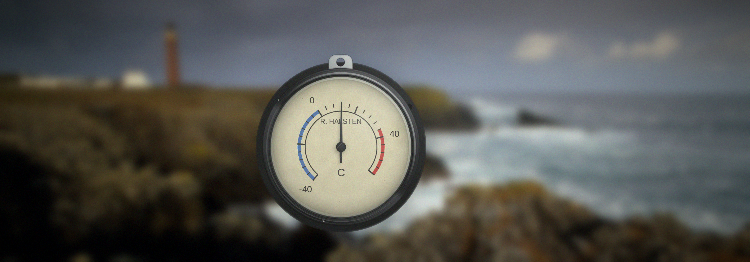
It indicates {"value": 12, "unit": "°C"}
